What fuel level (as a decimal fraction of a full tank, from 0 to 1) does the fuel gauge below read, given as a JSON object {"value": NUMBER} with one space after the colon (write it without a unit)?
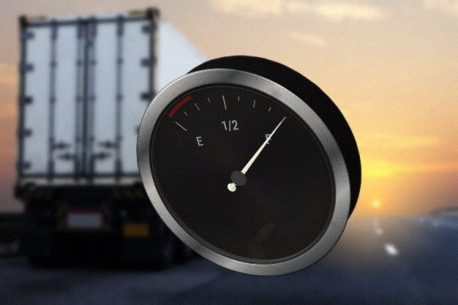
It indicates {"value": 1}
